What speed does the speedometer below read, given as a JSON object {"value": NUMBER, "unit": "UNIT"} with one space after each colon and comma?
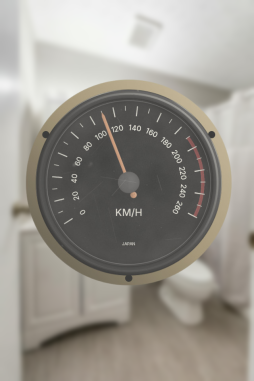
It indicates {"value": 110, "unit": "km/h"}
